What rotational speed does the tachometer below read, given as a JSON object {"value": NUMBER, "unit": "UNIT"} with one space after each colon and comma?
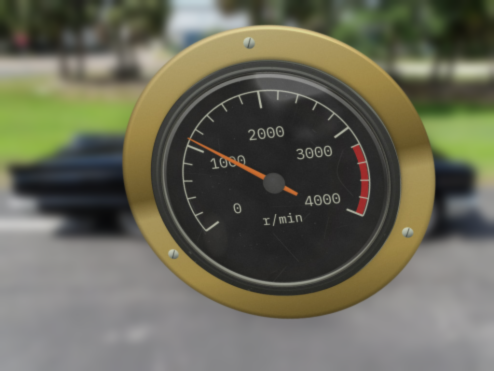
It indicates {"value": 1100, "unit": "rpm"}
